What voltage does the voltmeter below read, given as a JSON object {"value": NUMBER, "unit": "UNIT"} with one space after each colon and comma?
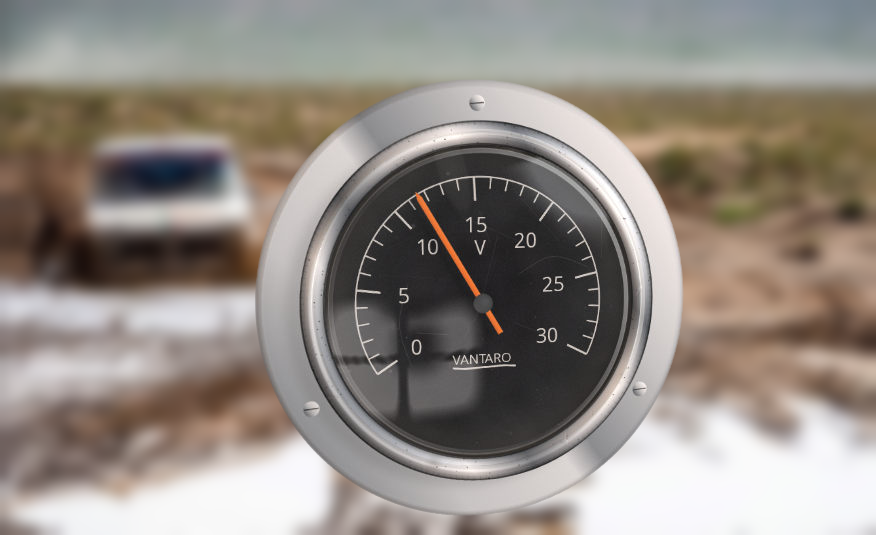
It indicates {"value": 11.5, "unit": "V"}
